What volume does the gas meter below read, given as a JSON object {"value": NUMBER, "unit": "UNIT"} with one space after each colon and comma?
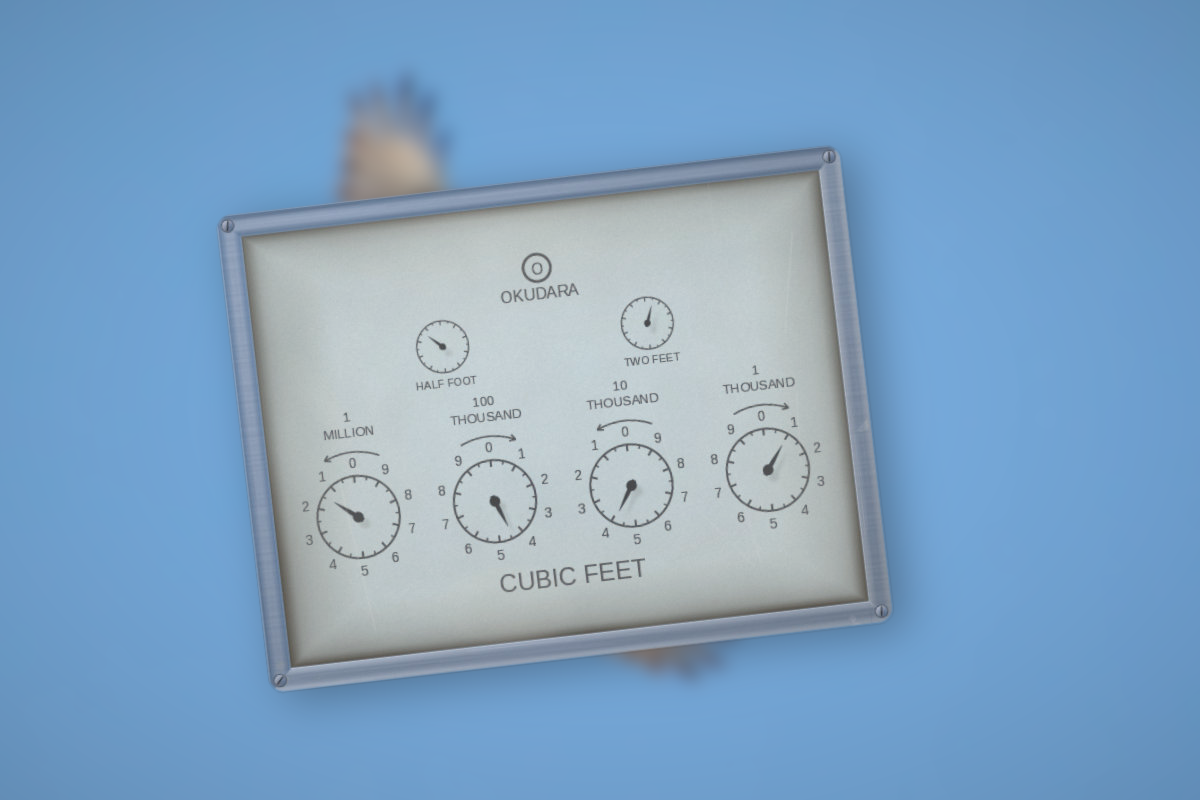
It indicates {"value": 144100, "unit": "ft³"}
